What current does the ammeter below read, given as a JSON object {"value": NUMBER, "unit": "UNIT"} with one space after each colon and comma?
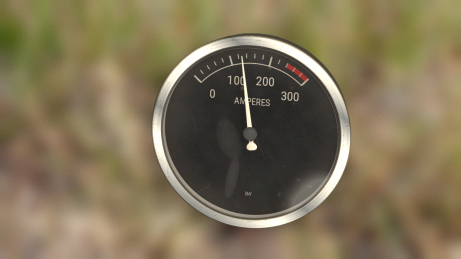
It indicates {"value": 130, "unit": "A"}
